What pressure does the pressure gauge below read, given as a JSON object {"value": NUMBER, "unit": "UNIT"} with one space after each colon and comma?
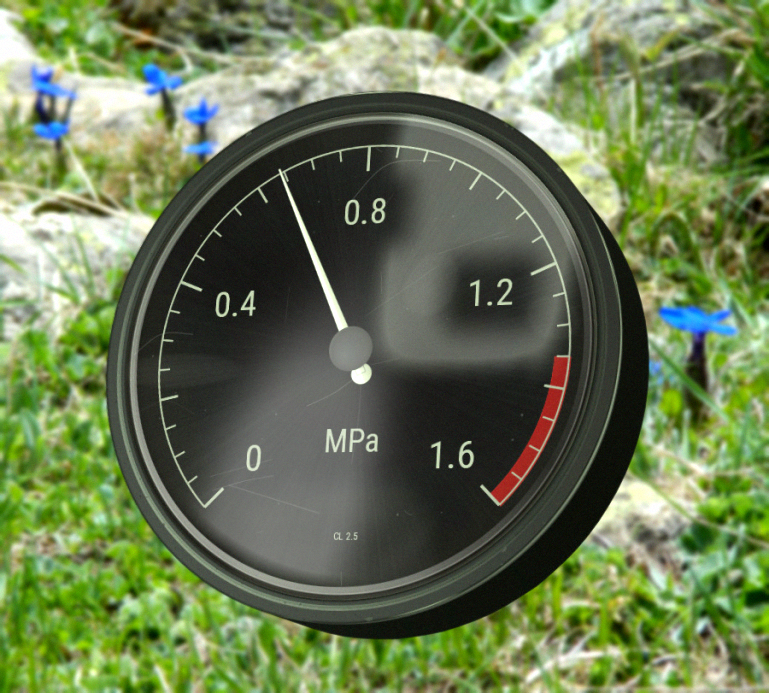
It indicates {"value": 0.65, "unit": "MPa"}
